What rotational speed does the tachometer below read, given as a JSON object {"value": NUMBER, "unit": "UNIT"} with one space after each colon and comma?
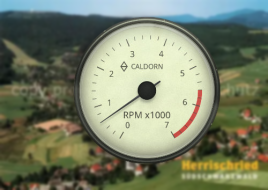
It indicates {"value": 600, "unit": "rpm"}
